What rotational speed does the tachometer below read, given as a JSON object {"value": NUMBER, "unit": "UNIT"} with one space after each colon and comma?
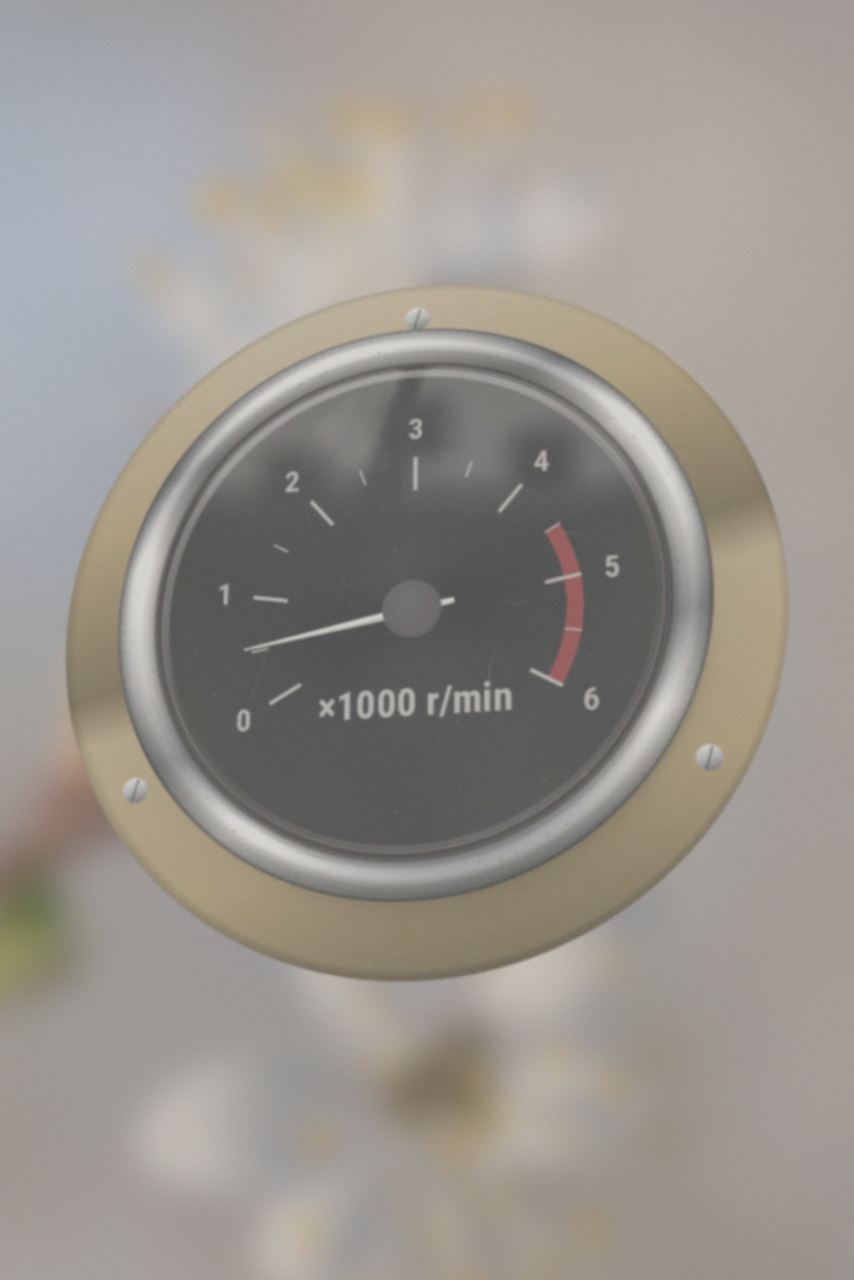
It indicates {"value": 500, "unit": "rpm"}
